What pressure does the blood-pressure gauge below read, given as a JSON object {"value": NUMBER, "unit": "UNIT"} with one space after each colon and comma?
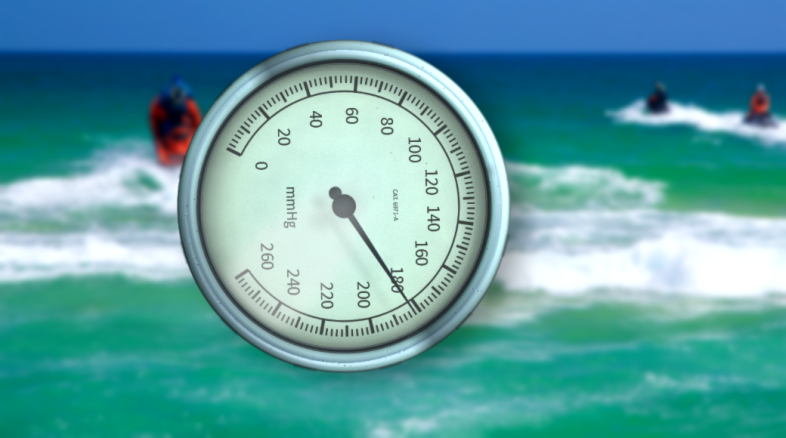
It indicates {"value": 182, "unit": "mmHg"}
